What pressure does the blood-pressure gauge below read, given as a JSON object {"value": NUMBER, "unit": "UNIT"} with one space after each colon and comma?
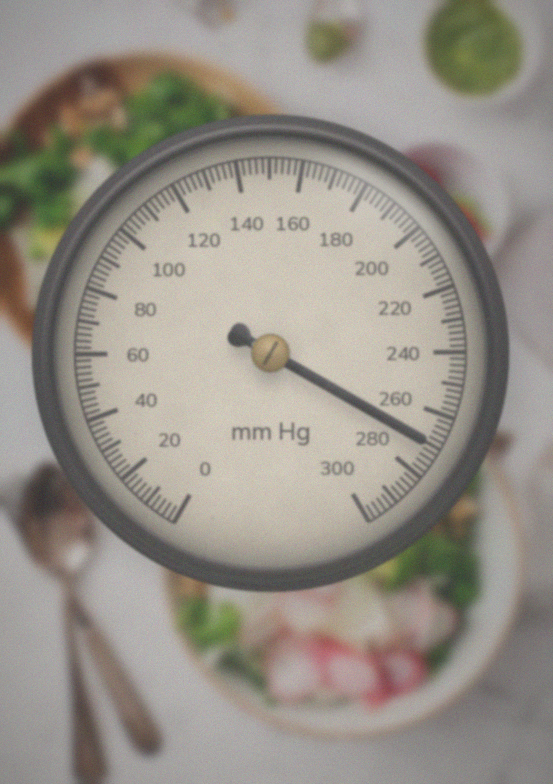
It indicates {"value": 270, "unit": "mmHg"}
